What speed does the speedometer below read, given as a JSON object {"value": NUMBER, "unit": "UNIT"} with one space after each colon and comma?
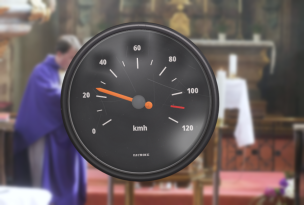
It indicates {"value": 25, "unit": "km/h"}
